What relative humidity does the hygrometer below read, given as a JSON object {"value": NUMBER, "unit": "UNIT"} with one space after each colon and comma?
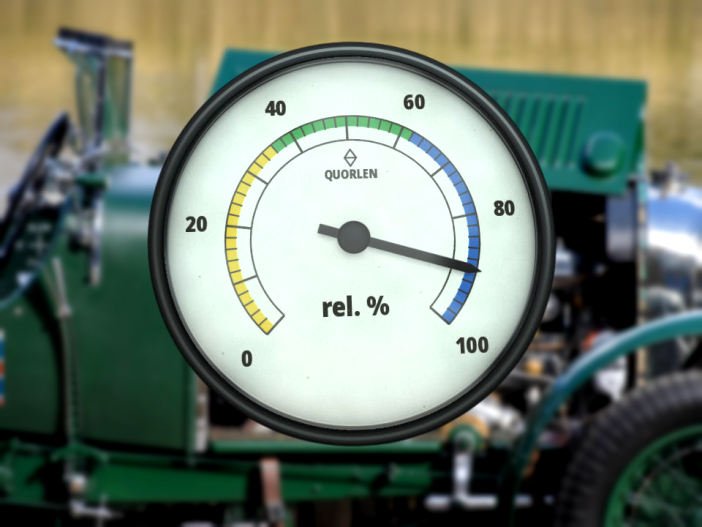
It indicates {"value": 90, "unit": "%"}
